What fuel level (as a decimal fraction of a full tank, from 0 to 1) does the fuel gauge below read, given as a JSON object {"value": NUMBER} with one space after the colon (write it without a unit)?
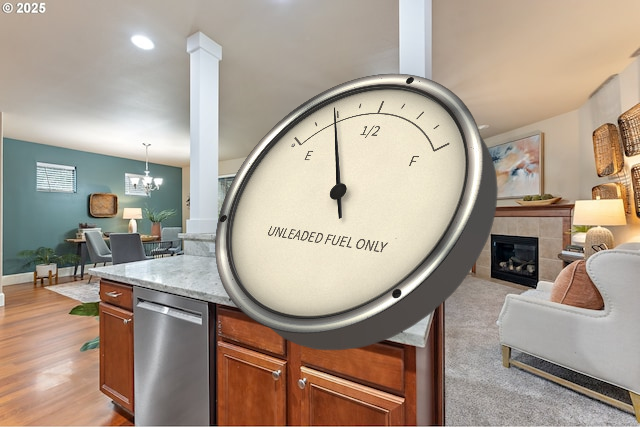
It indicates {"value": 0.25}
